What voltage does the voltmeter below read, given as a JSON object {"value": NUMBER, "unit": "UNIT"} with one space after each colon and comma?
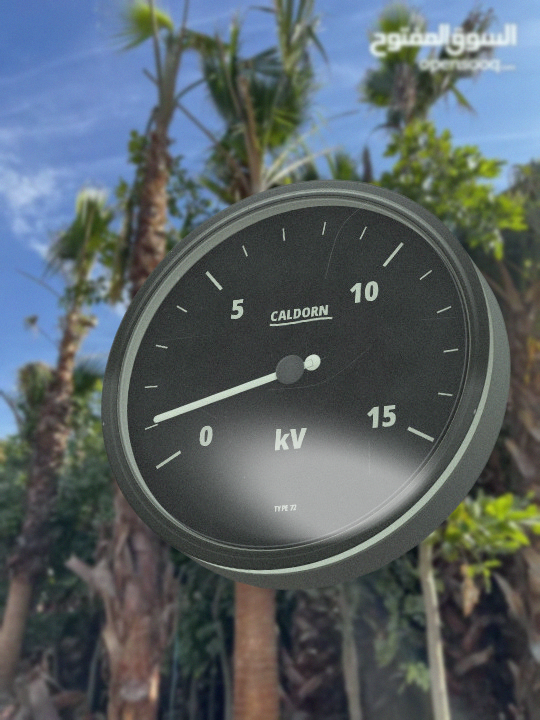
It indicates {"value": 1, "unit": "kV"}
